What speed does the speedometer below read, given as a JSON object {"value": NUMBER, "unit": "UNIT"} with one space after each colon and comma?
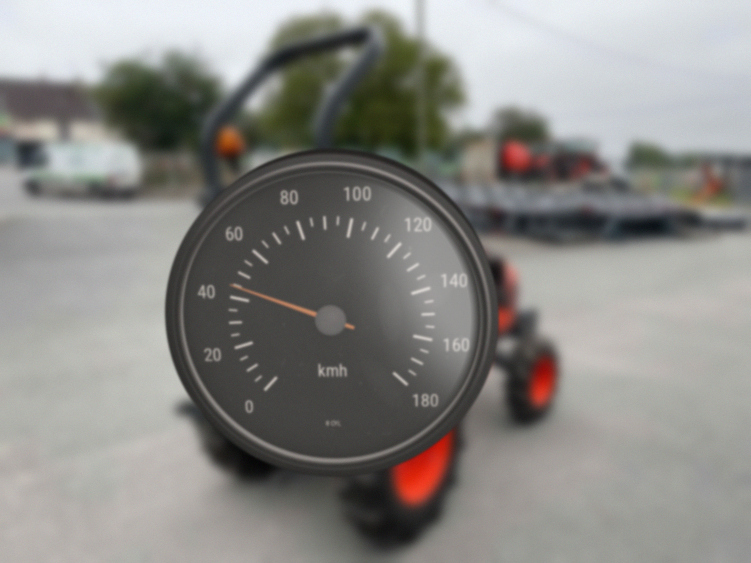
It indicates {"value": 45, "unit": "km/h"}
